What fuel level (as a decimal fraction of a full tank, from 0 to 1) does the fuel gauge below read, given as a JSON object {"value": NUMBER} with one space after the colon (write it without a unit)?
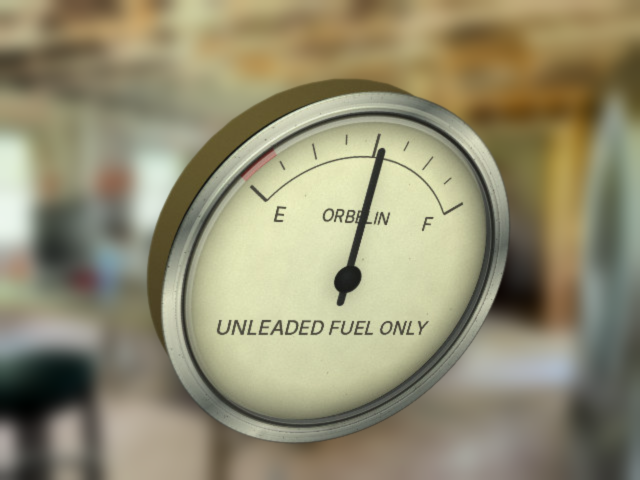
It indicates {"value": 0.5}
